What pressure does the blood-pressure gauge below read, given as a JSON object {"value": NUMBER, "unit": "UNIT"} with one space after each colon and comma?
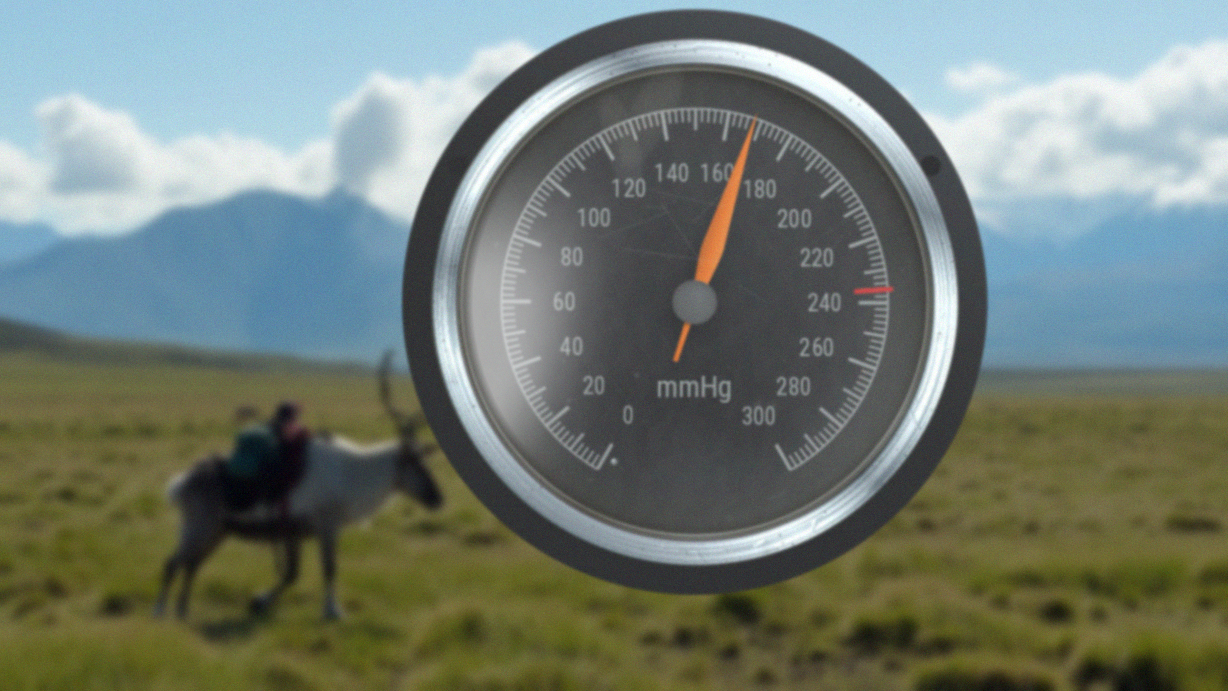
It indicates {"value": 168, "unit": "mmHg"}
